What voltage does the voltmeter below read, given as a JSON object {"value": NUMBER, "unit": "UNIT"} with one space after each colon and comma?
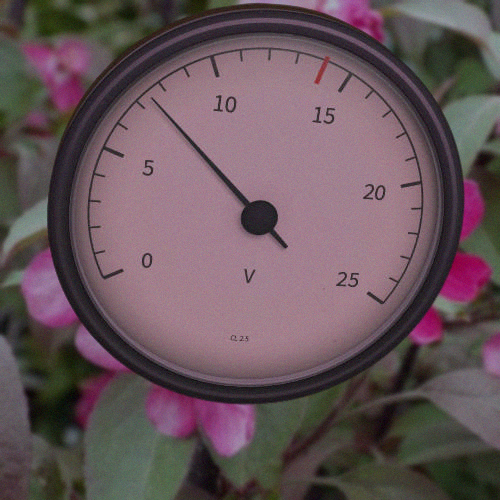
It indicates {"value": 7.5, "unit": "V"}
